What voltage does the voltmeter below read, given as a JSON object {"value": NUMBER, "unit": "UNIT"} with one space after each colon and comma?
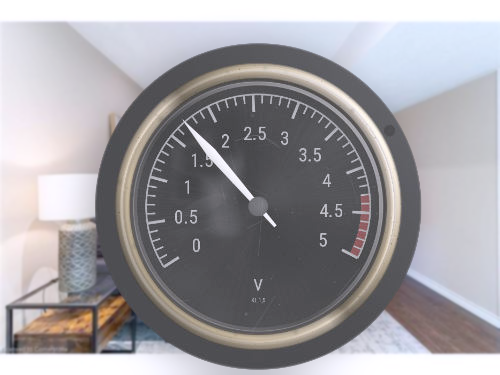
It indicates {"value": 1.7, "unit": "V"}
